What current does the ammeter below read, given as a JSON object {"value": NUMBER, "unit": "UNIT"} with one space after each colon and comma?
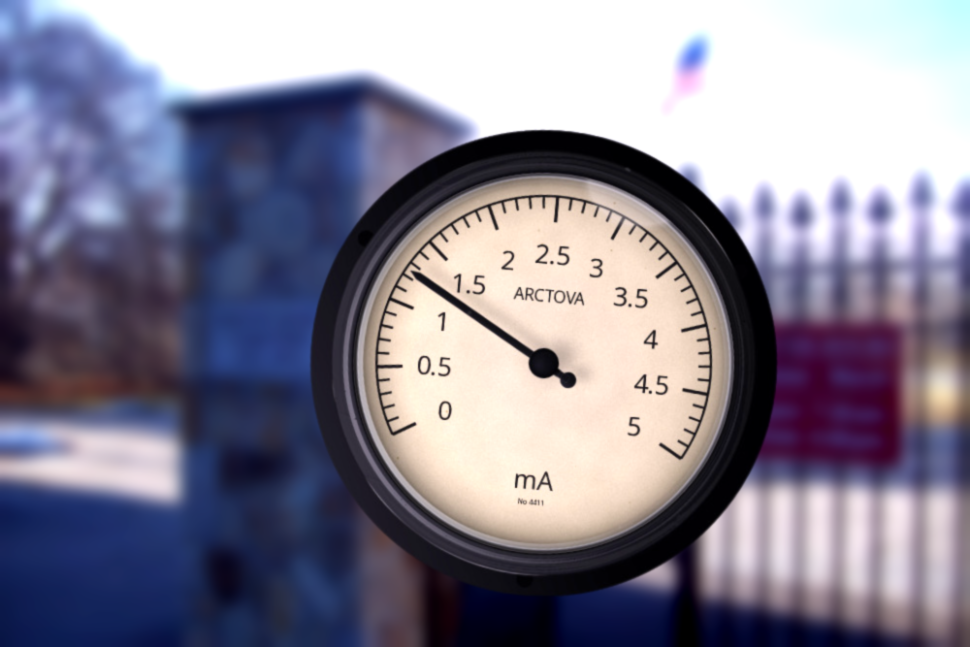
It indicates {"value": 1.25, "unit": "mA"}
